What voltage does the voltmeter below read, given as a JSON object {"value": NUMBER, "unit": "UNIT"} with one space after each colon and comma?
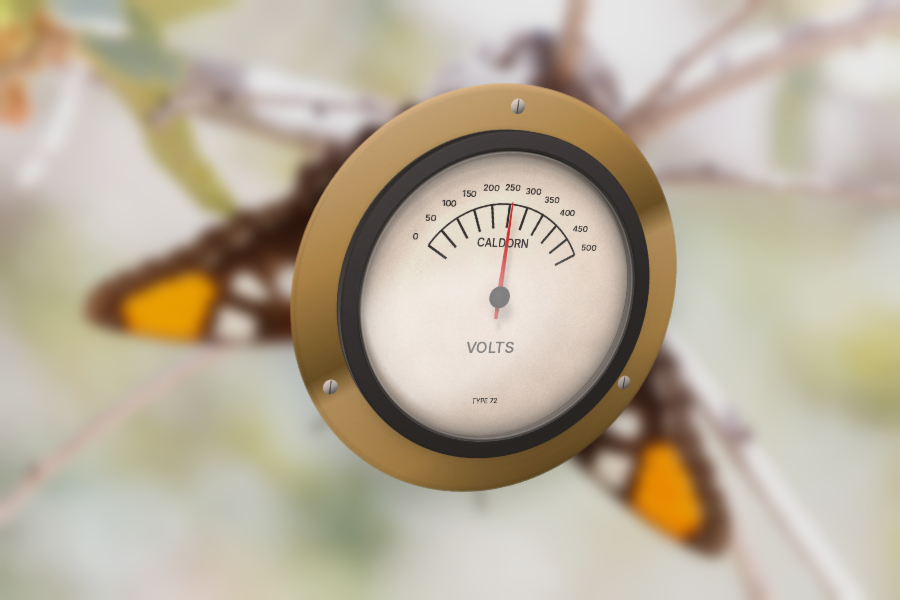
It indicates {"value": 250, "unit": "V"}
